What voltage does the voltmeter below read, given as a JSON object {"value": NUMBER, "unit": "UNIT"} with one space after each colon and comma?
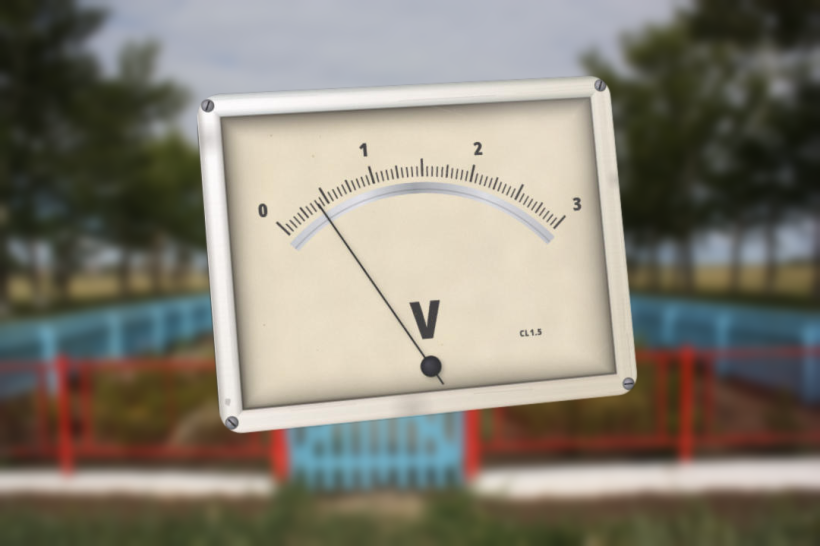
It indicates {"value": 0.4, "unit": "V"}
